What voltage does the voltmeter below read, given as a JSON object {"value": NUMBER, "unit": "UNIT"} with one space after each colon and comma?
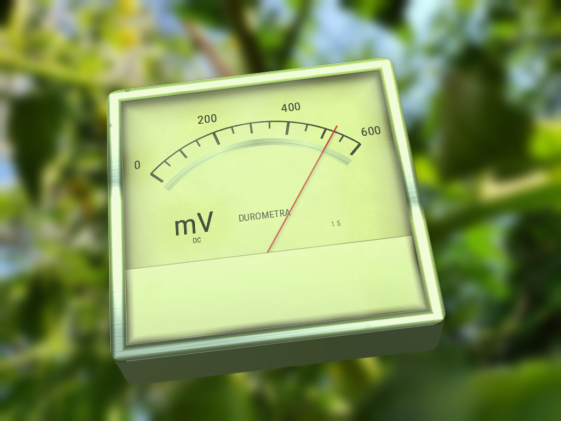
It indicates {"value": 525, "unit": "mV"}
